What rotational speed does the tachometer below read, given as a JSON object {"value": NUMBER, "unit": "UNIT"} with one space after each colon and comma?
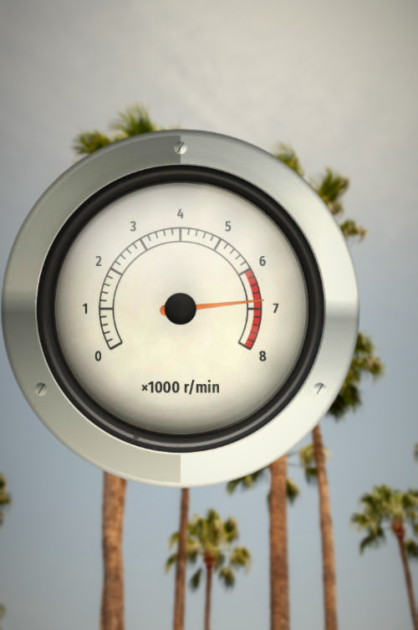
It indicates {"value": 6800, "unit": "rpm"}
